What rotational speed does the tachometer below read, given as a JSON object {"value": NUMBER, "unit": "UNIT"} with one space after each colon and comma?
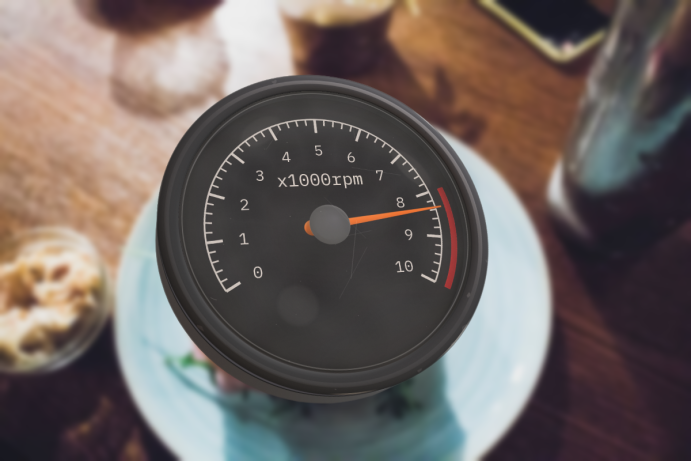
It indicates {"value": 8400, "unit": "rpm"}
